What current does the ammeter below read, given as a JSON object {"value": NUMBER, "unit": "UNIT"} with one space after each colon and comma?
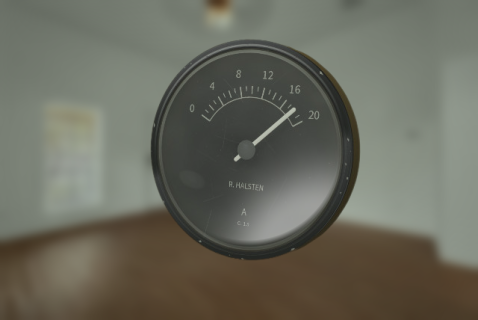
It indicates {"value": 18, "unit": "A"}
